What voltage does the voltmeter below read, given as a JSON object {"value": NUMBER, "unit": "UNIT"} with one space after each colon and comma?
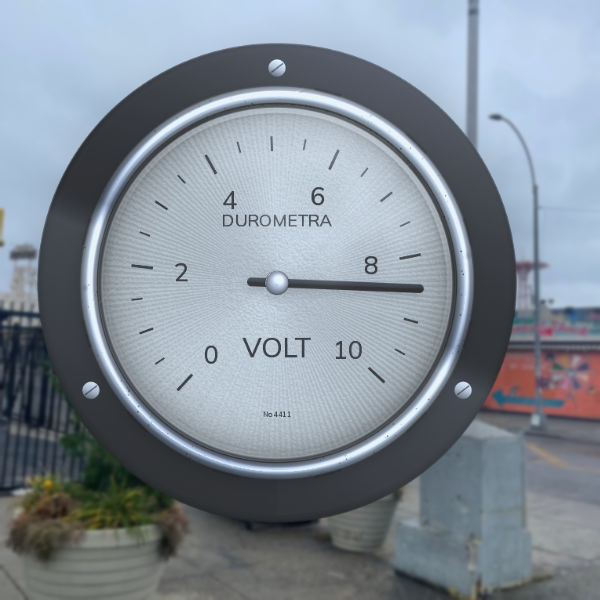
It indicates {"value": 8.5, "unit": "V"}
